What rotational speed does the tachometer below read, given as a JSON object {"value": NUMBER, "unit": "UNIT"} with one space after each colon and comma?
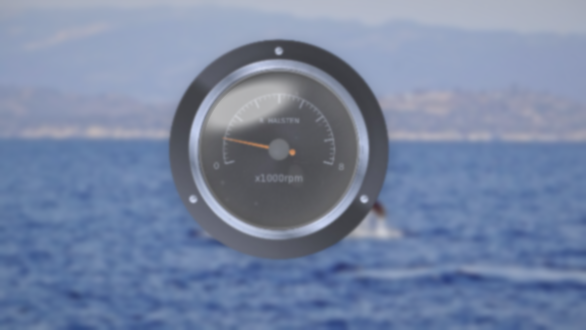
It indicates {"value": 1000, "unit": "rpm"}
